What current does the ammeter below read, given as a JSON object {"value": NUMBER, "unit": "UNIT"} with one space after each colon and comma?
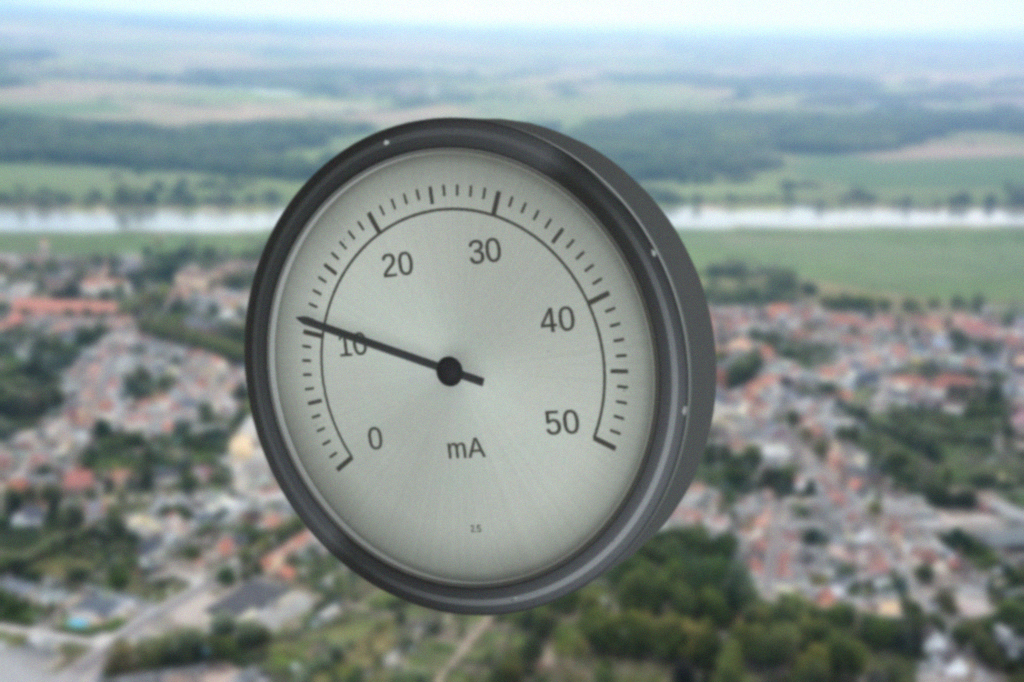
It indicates {"value": 11, "unit": "mA"}
